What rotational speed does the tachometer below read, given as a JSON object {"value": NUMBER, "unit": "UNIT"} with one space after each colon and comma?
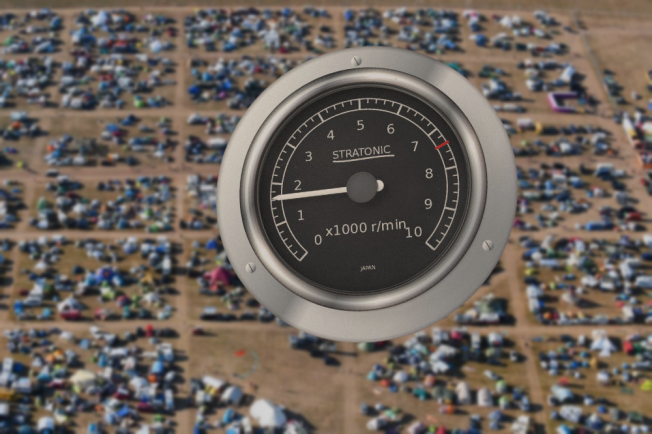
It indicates {"value": 1600, "unit": "rpm"}
